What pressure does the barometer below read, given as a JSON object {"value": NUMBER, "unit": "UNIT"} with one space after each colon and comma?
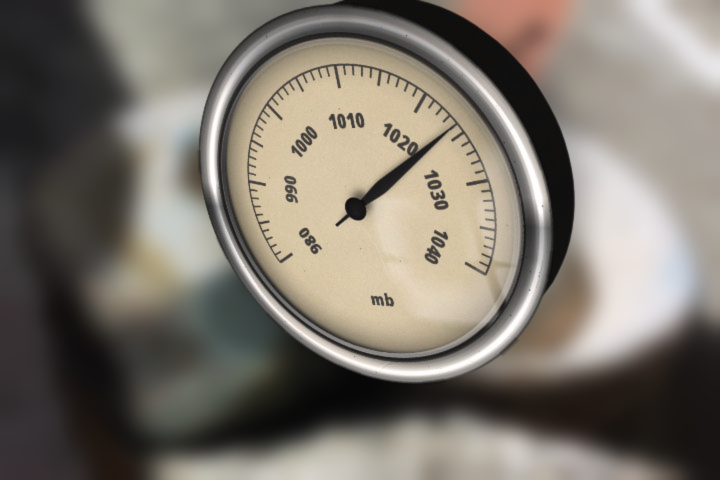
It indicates {"value": 1024, "unit": "mbar"}
